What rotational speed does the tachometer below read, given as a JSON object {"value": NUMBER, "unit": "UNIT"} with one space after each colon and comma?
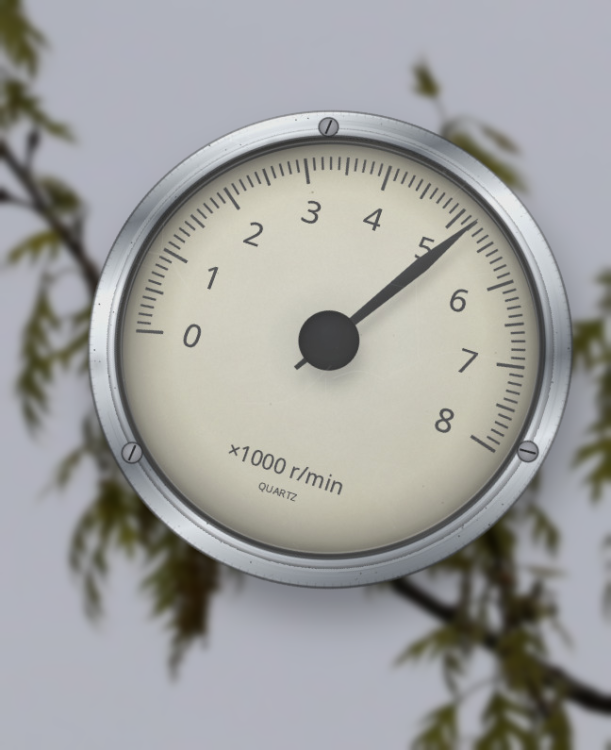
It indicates {"value": 5200, "unit": "rpm"}
